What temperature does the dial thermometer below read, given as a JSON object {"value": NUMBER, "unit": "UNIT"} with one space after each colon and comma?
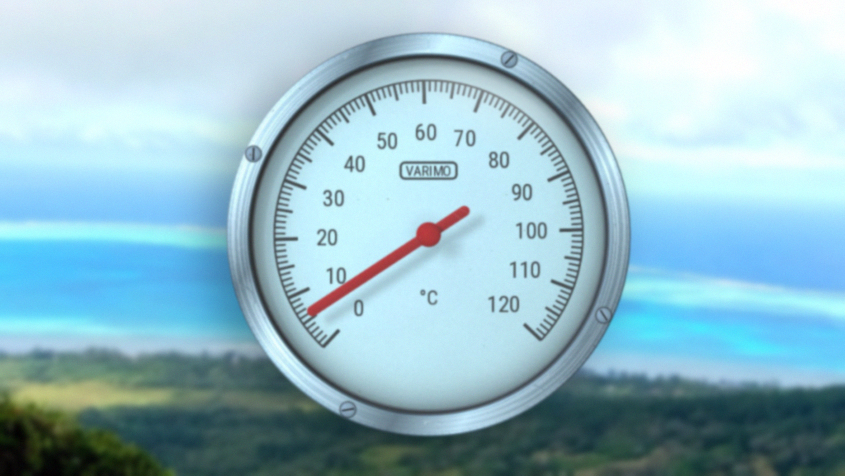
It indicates {"value": 6, "unit": "°C"}
